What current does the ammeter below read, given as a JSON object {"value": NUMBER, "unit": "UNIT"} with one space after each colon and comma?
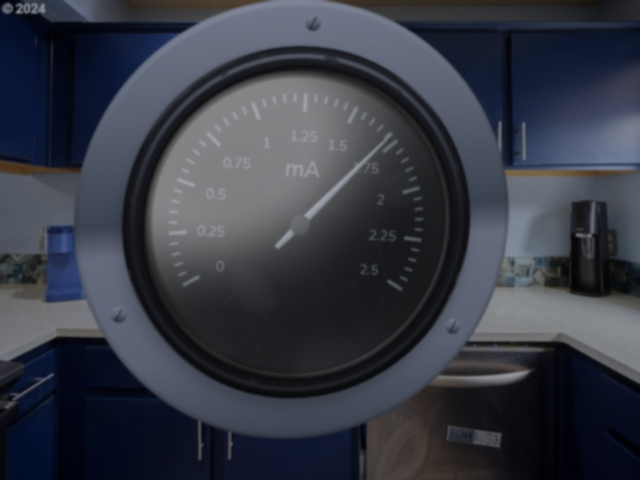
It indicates {"value": 1.7, "unit": "mA"}
